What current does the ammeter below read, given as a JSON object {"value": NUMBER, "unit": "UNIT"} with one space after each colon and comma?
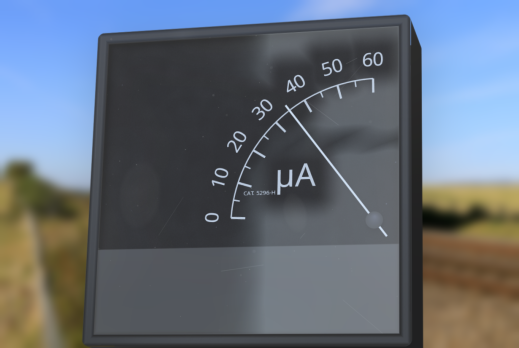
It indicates {"value": 35, "unit": "µA"}
